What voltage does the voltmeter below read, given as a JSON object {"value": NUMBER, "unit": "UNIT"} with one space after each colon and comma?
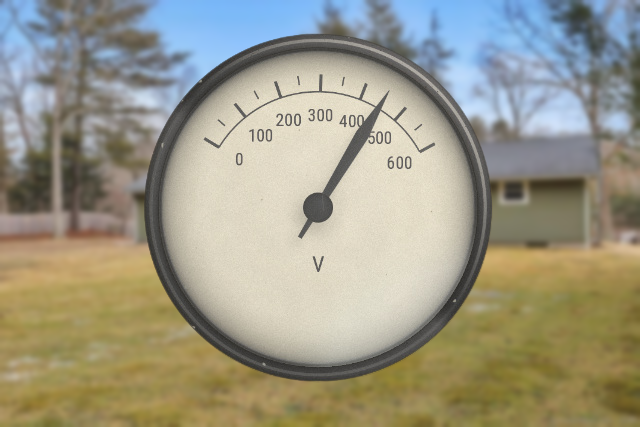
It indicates {"value": 450, "unit": "V"}
